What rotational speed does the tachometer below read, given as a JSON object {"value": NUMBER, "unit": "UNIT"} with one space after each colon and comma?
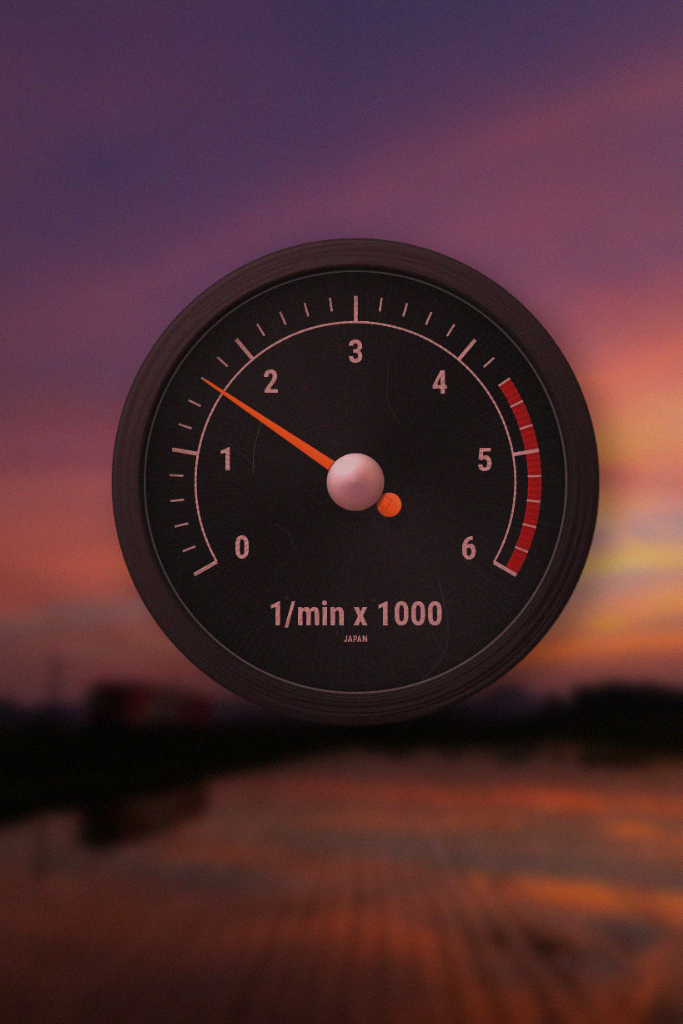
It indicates {"value": 1600, "unit": "rpm"}
